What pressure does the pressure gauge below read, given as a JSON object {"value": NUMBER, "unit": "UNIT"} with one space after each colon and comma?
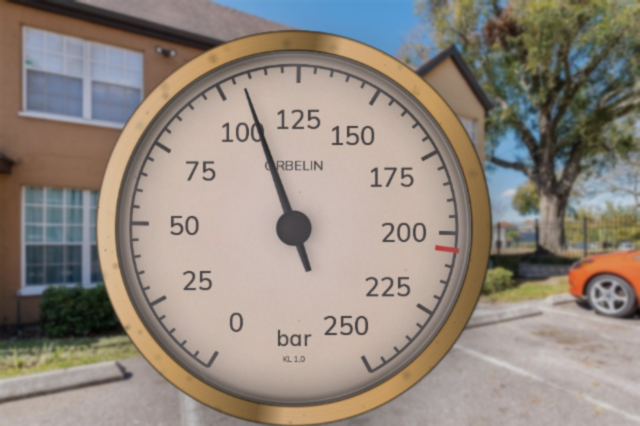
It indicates {"value": 107.5, "unit": "bar"}
